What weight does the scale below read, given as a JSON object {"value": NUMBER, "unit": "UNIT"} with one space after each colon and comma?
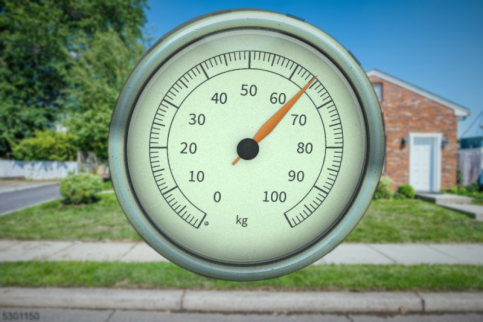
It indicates {"value": 64, "unit": "kg"}
